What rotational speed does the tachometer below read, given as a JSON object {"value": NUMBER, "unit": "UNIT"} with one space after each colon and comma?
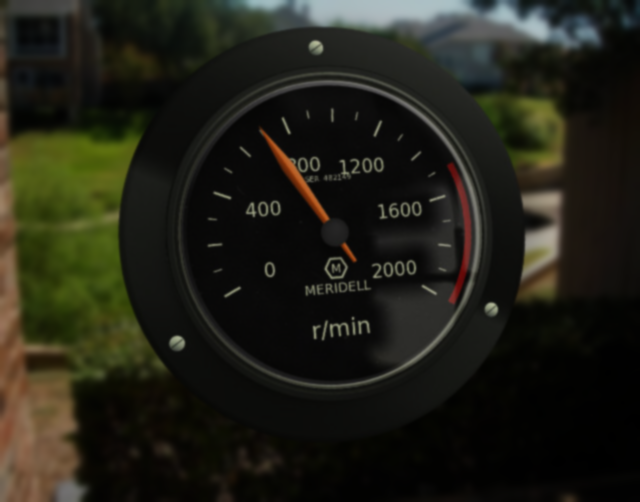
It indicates {"value": 700, "unit": "rpm"}
